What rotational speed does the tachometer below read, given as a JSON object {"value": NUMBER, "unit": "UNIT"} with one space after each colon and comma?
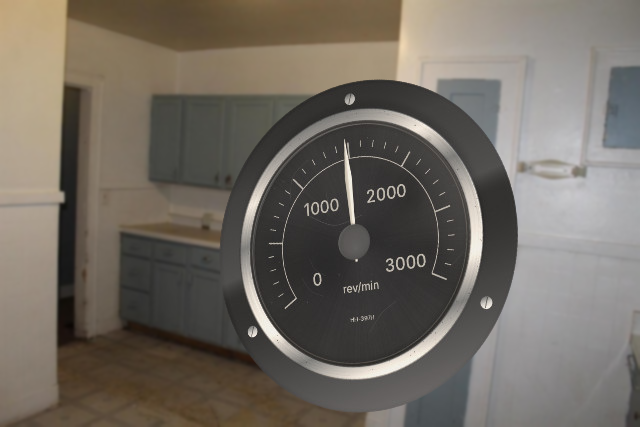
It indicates {"value": 1500, "unit": "rpm"}
